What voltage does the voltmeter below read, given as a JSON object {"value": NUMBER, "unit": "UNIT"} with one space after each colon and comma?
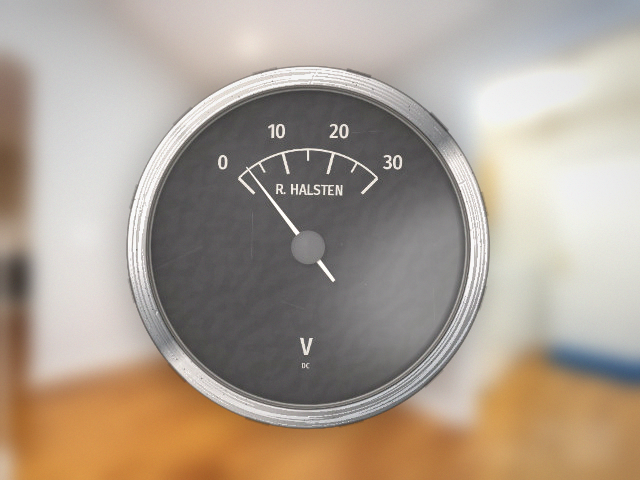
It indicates {"value": 2.5, "unit": "V"}
